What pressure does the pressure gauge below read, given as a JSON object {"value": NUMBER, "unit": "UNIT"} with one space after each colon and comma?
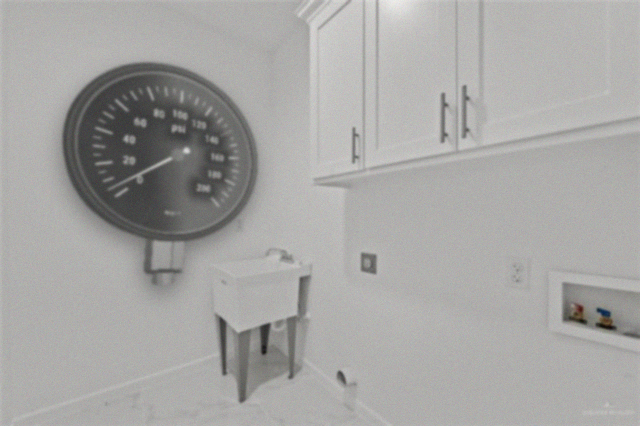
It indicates {"value": 5, "unit": "psi"}
